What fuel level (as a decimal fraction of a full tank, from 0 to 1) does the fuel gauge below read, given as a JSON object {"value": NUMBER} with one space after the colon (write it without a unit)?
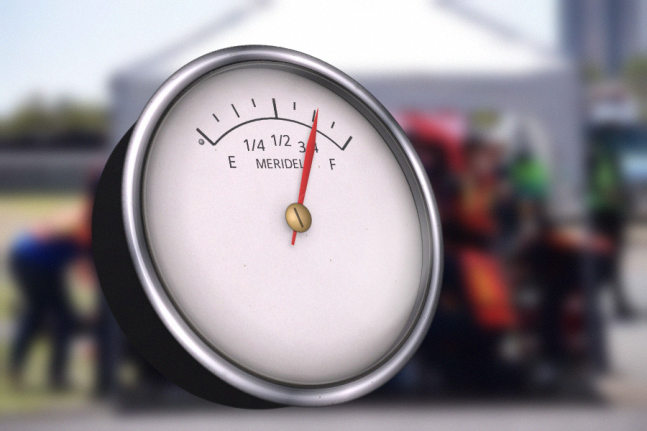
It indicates {"value": 0.75}
